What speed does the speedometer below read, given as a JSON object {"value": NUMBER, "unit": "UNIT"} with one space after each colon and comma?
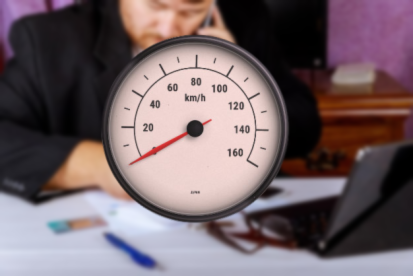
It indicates {"value": 0, "unit": "km/h"}
